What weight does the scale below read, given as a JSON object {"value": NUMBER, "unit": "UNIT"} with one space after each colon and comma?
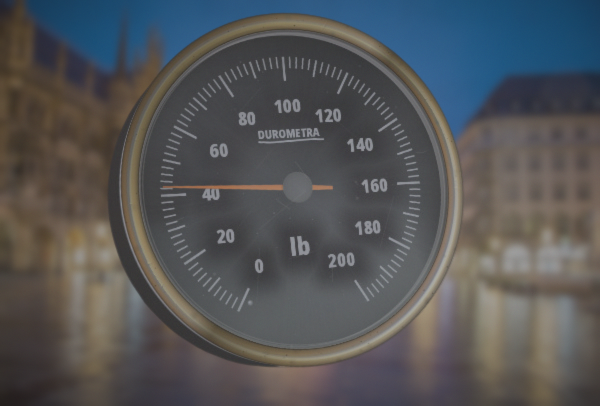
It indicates {"value": 42, "unit": "lb"}
